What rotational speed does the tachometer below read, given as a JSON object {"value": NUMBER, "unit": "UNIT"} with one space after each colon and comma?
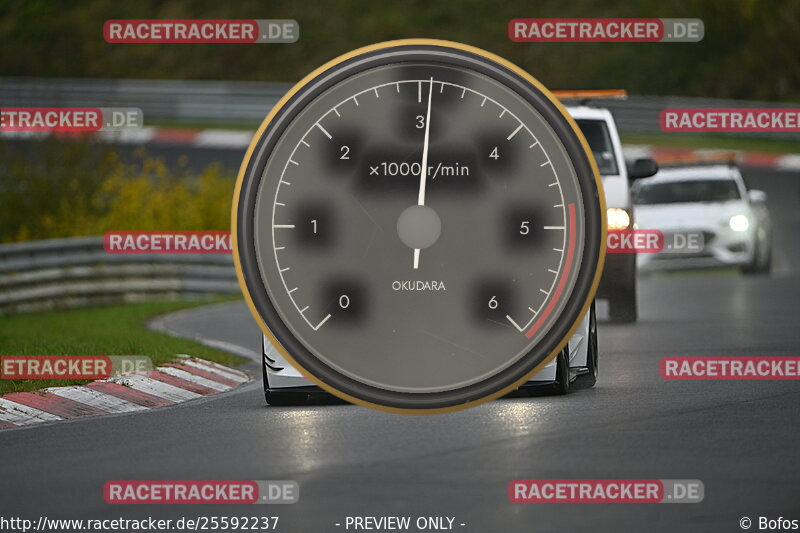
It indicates {"value": 3100, "unit": "rpm"}
